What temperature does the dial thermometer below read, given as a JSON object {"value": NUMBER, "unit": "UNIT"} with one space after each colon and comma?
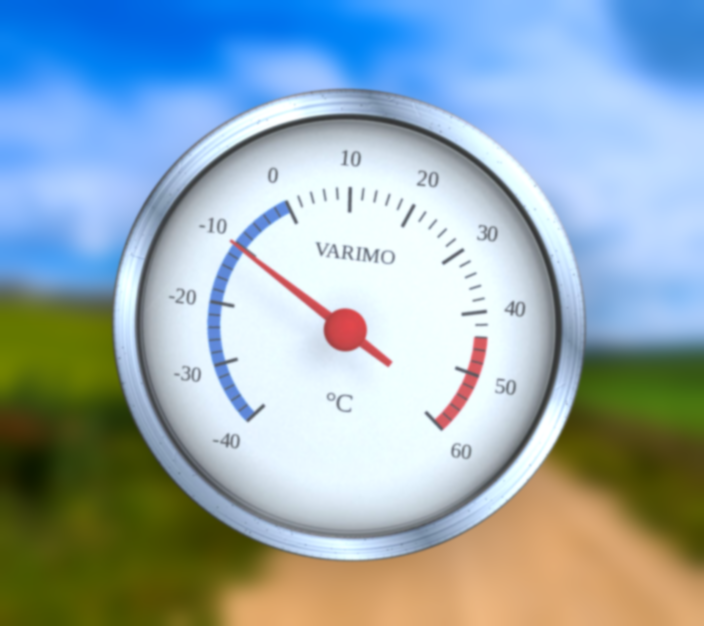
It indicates {"value": -10, "unit": "°C"}
